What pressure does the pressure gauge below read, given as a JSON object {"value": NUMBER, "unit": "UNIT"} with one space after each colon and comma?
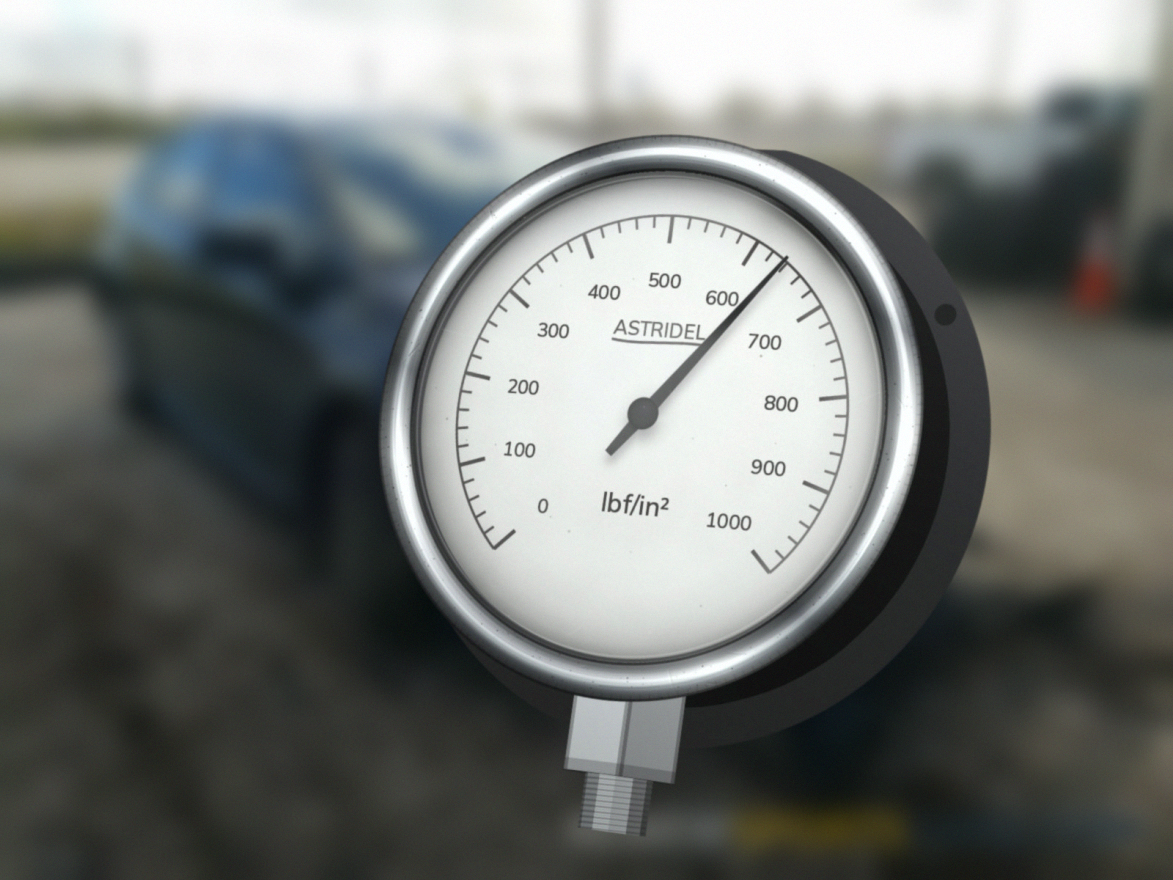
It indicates {"value": 640, "unit": "psi"}
